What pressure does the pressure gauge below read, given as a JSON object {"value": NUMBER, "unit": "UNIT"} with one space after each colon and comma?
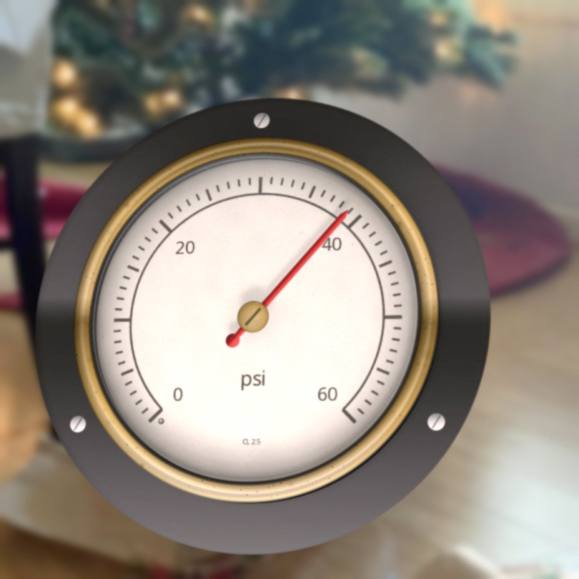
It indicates {"value": 39, "unit": "psi"}
